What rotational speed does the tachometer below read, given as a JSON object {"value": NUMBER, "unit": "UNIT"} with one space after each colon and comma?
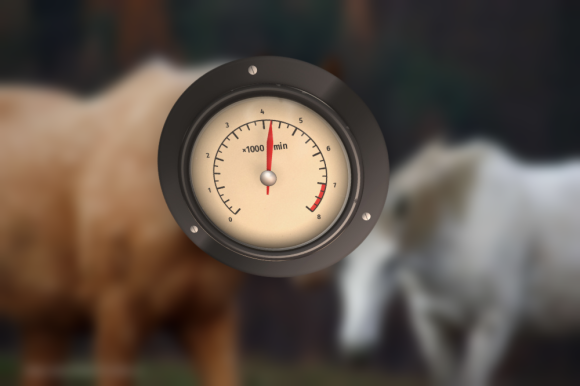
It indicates {"value": 4250, "unit": "rpm"}
